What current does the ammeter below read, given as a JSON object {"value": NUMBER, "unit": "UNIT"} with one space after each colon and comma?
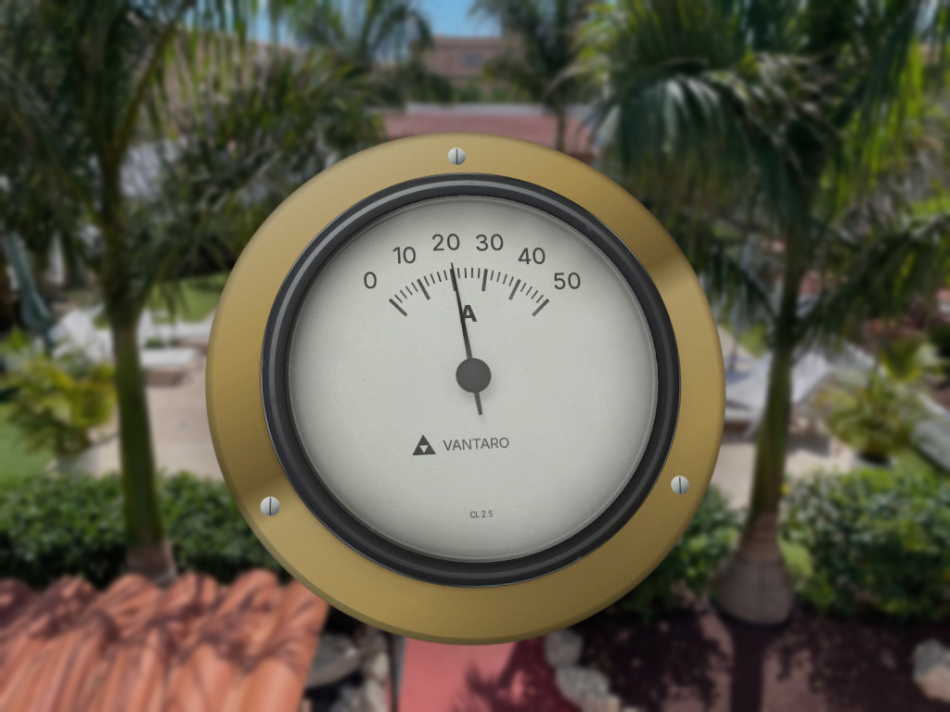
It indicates {"value": 20, "unit": "A"}
